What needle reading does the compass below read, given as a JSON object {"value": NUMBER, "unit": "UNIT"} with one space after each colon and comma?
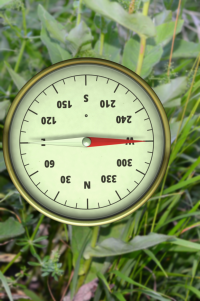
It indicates {"value": 270, "unit": "°"}
